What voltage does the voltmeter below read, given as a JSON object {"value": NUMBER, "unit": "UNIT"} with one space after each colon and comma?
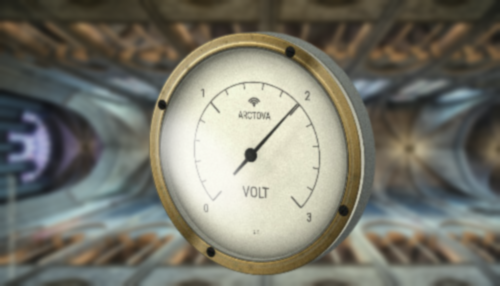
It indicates {"value": 2, "unit": "V"}
